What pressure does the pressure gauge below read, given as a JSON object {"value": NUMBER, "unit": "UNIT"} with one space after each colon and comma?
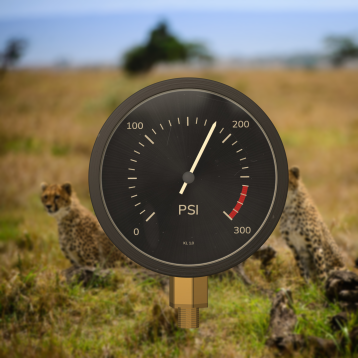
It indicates {"value": 180, "unit": "psi"}
